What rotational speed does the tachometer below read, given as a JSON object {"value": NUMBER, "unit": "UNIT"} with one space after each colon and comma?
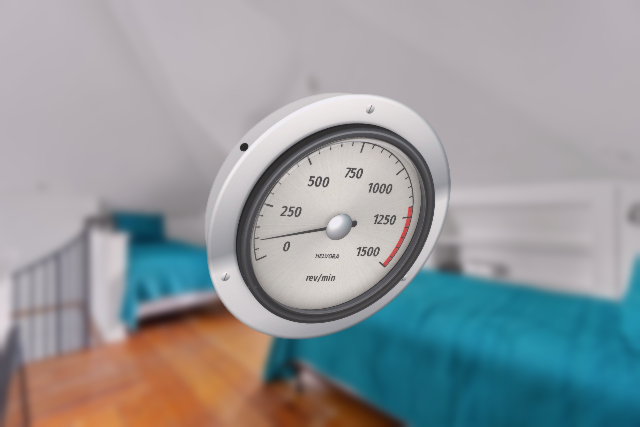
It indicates {"value": 100, "unit": "rpm"}
